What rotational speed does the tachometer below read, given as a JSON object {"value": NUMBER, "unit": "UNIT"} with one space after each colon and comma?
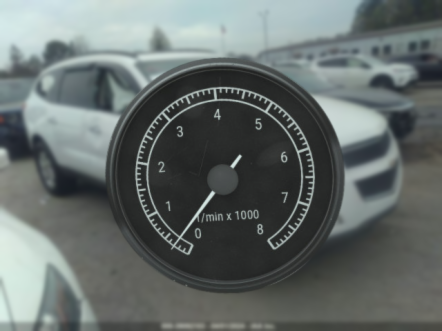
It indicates {"value": 300, "unit": "rpm"}
